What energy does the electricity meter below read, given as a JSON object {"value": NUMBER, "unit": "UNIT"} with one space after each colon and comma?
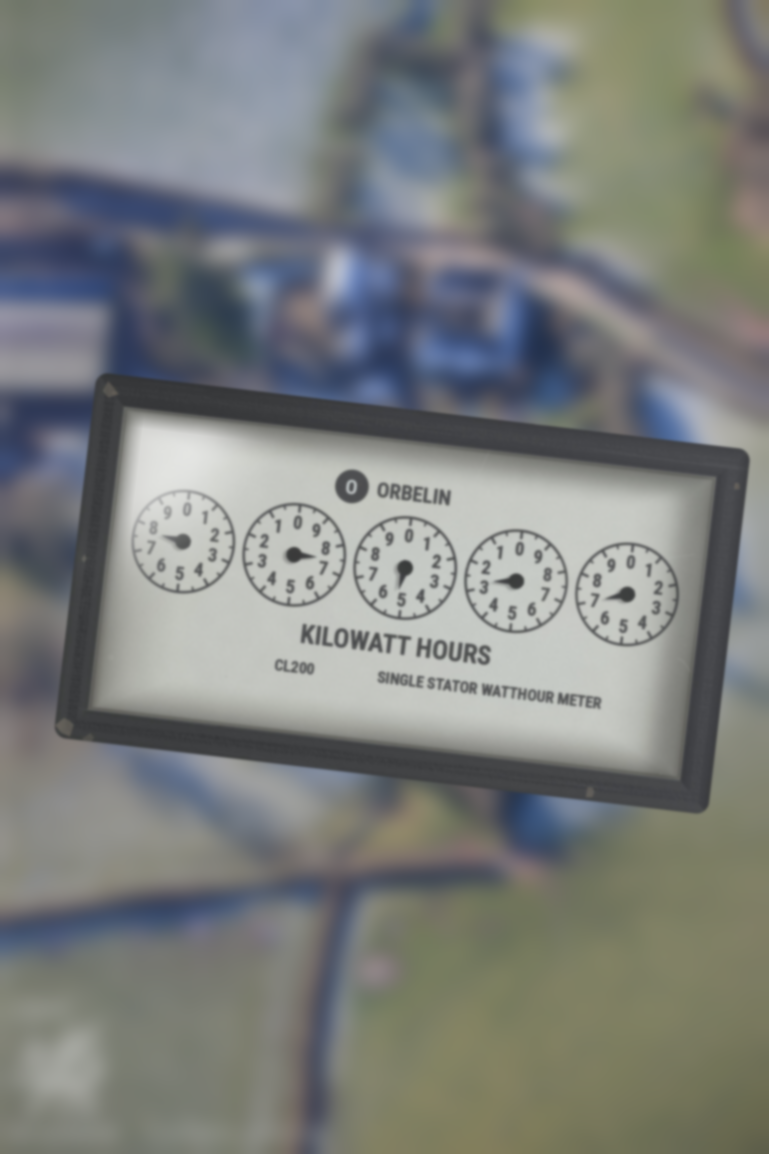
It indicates {"value": 77527, "unit": "kWh"}
